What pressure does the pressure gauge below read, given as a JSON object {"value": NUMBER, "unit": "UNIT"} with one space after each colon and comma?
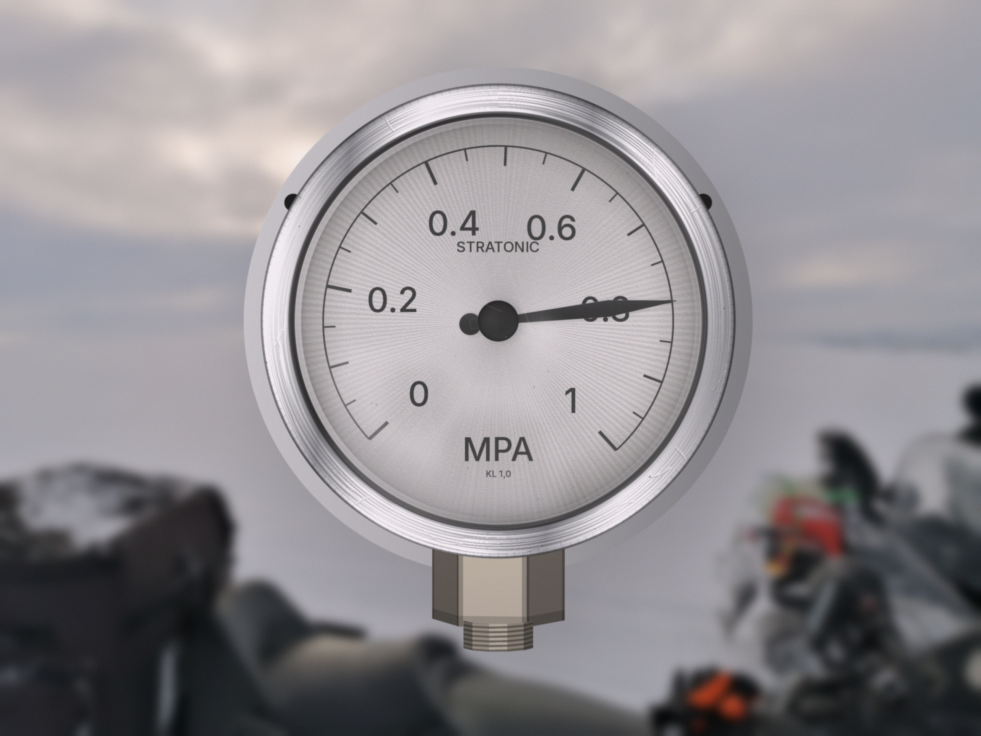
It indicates {"value": 0.8, "unit": "MPa"}
